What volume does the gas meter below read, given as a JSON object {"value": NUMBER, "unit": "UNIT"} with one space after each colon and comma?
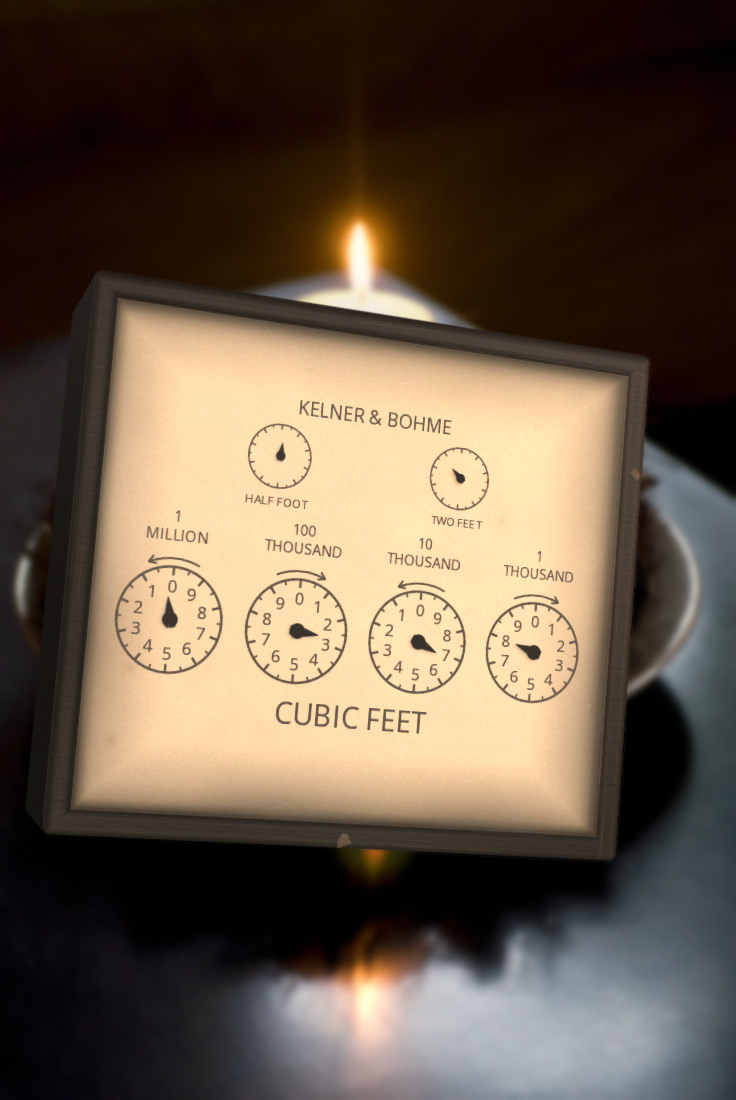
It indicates {"value": 26800, "unit": "ft³"}
